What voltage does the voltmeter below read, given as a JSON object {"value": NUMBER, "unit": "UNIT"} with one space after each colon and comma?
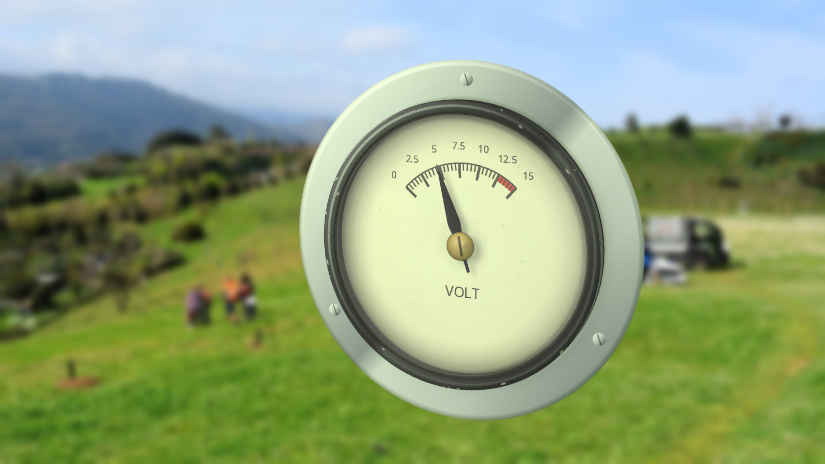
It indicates {"value": 5, "unit": "V"}
